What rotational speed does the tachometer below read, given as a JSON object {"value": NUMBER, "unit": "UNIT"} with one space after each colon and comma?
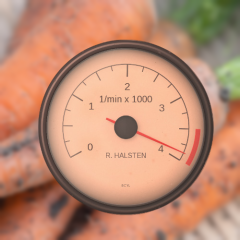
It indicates {"value": 3875, "unit": "rpm"}
